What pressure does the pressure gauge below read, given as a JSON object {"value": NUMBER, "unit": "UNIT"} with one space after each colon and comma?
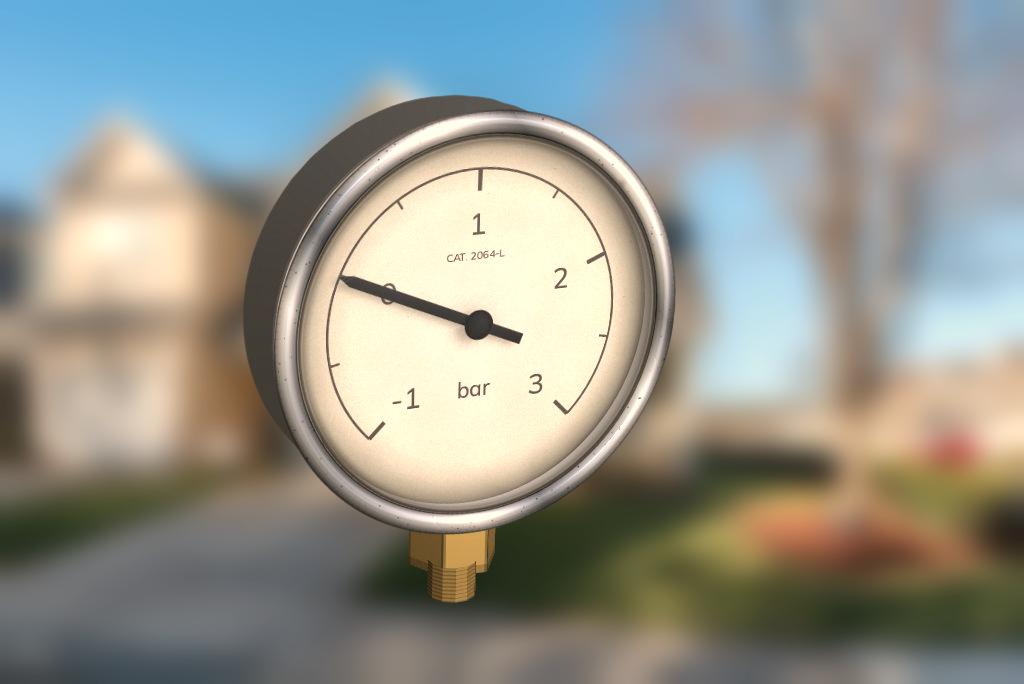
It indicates {"value": 0, "unit": "bar"}
